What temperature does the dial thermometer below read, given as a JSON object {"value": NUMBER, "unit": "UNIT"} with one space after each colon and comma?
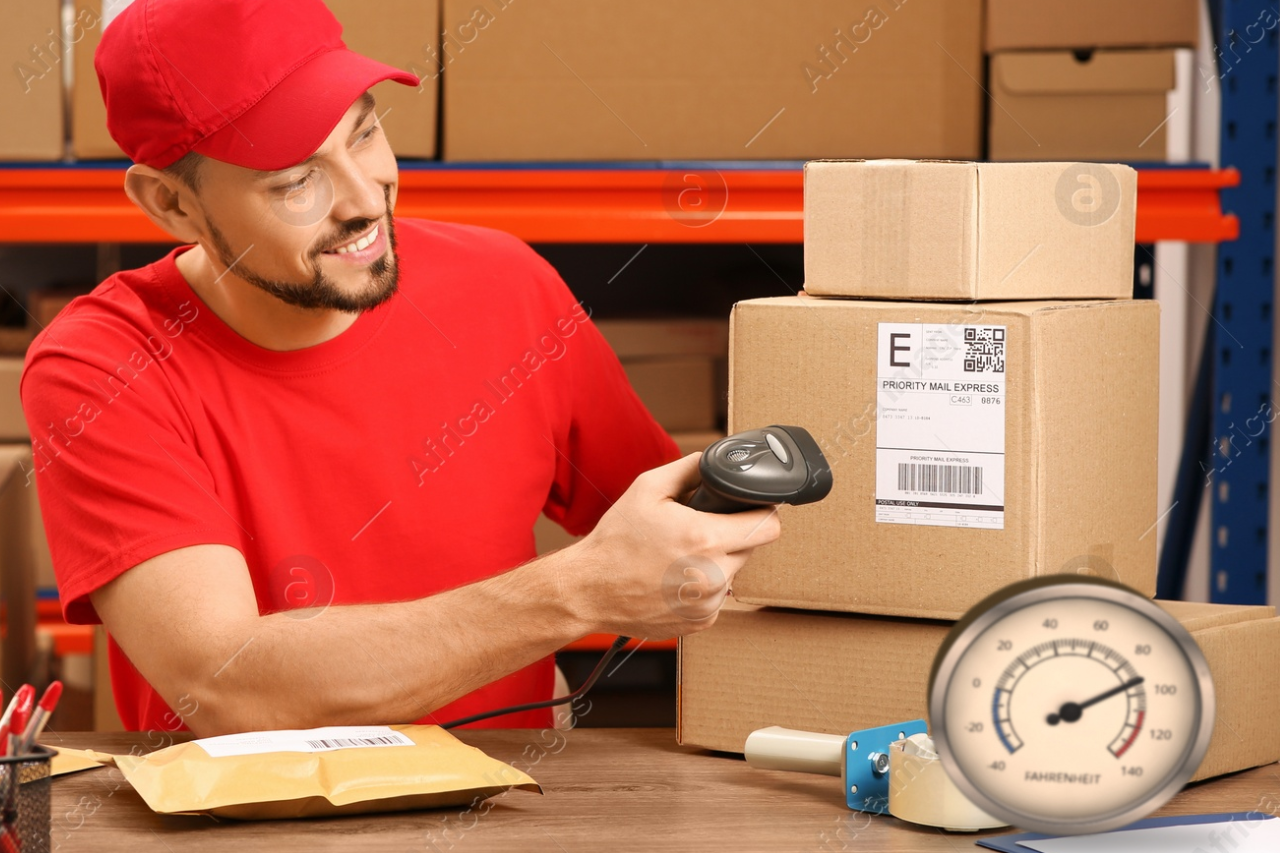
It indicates {"value": 90, "unit": "°F"}
